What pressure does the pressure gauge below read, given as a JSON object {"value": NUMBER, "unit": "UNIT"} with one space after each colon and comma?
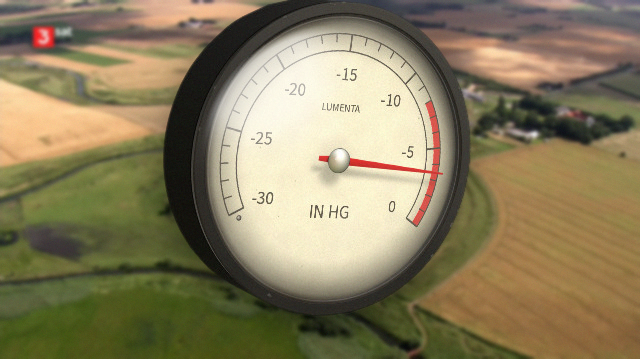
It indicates {"value": -3.5, "unit": "inHg"}
